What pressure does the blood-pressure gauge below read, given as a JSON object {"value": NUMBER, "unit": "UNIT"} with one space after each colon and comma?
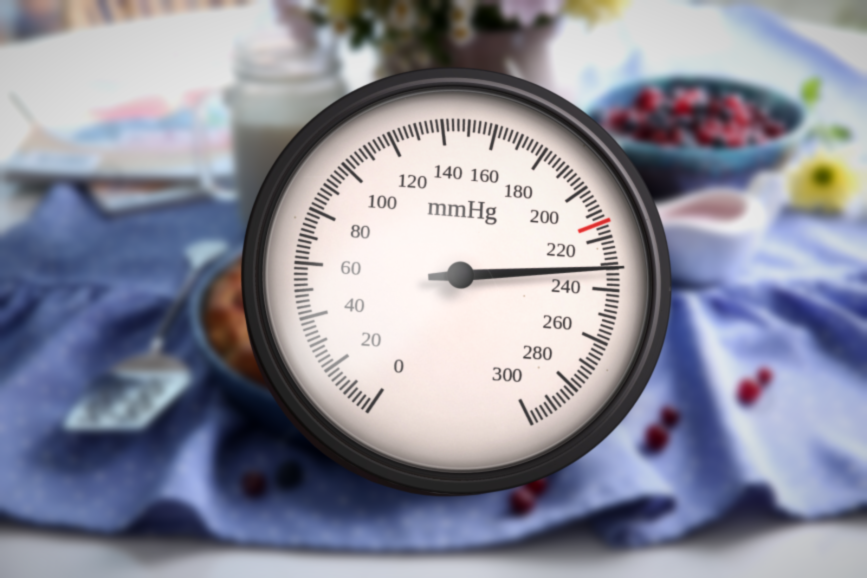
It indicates {"value": 232, "unit": "mmHg"}
